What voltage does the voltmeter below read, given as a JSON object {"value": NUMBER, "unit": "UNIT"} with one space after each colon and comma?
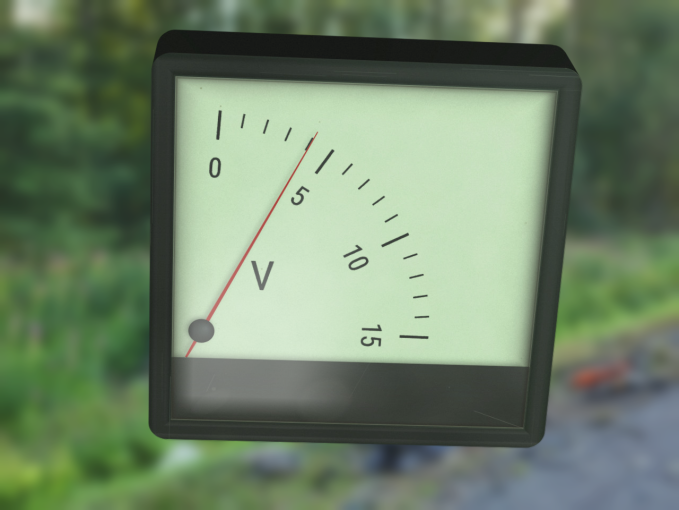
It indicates {"value": 4, "unit": "V"}
